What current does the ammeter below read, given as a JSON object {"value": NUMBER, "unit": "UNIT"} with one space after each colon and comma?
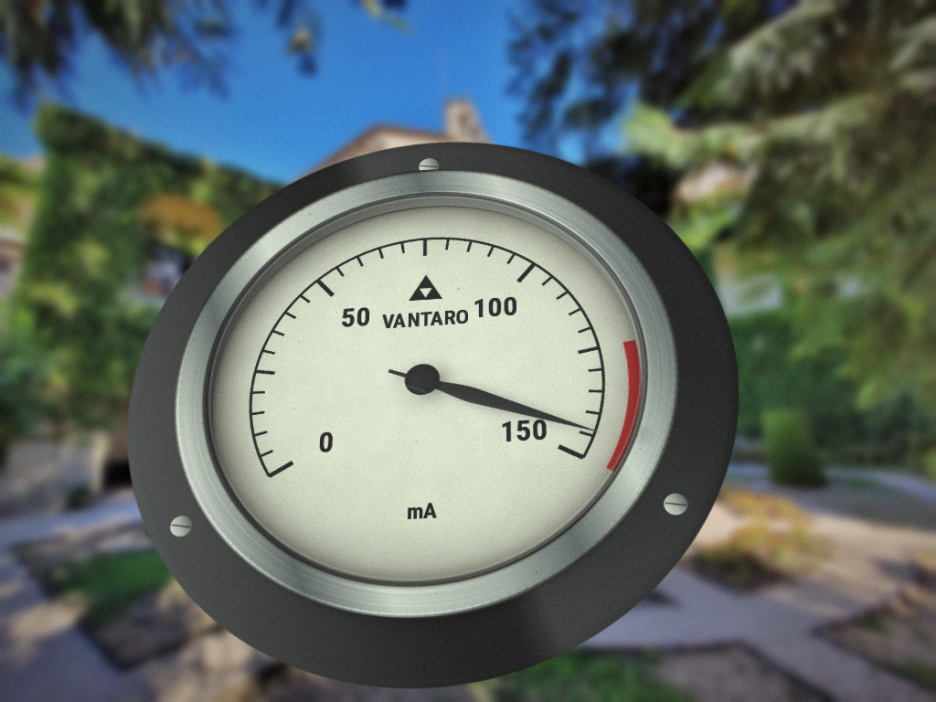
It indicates {"value": 145, "unit": "mA"}
